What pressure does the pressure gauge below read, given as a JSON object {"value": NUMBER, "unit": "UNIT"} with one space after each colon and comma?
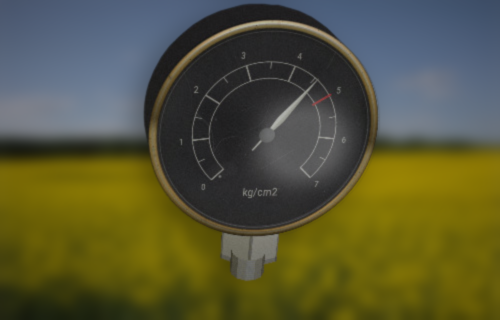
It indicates {"value": 4.5, "unit": "kg/cm²"}
